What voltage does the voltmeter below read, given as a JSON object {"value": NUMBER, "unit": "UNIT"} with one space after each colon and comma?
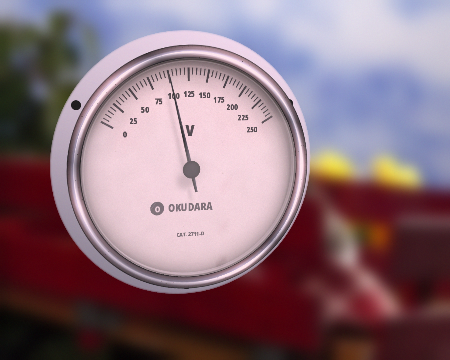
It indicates {"value": 100, "unit": "V"}
